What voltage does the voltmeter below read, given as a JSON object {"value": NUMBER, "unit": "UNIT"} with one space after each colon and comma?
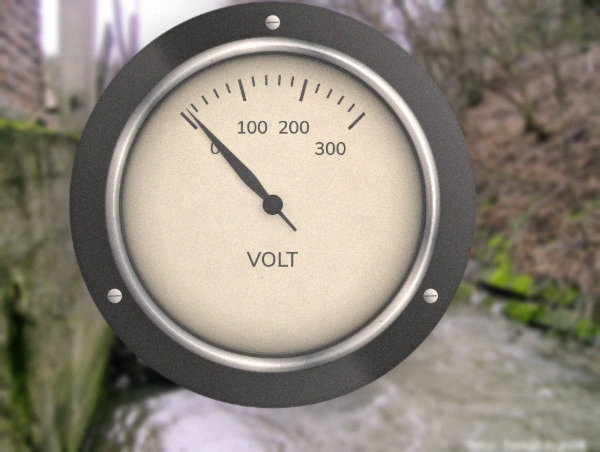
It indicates {"value": 10, "unit": "V"}
